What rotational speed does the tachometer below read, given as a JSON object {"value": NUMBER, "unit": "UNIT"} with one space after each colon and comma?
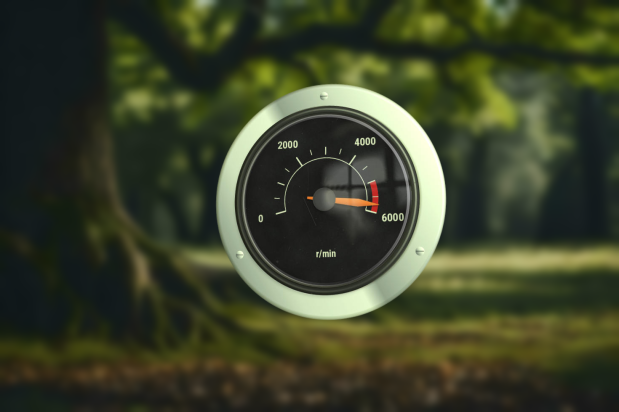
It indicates {"value": 5750, "unit": "rpm"}
